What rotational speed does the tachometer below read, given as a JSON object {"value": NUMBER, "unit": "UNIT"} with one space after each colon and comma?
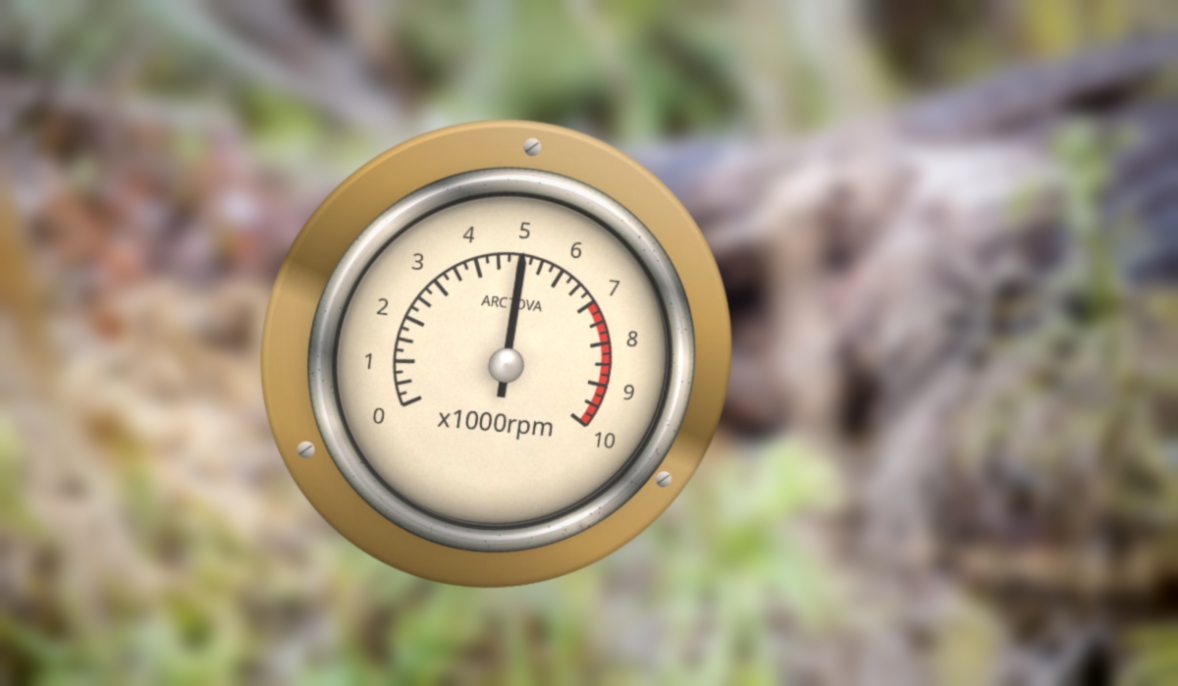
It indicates {"value": 5000, "unit": "rpm"}
